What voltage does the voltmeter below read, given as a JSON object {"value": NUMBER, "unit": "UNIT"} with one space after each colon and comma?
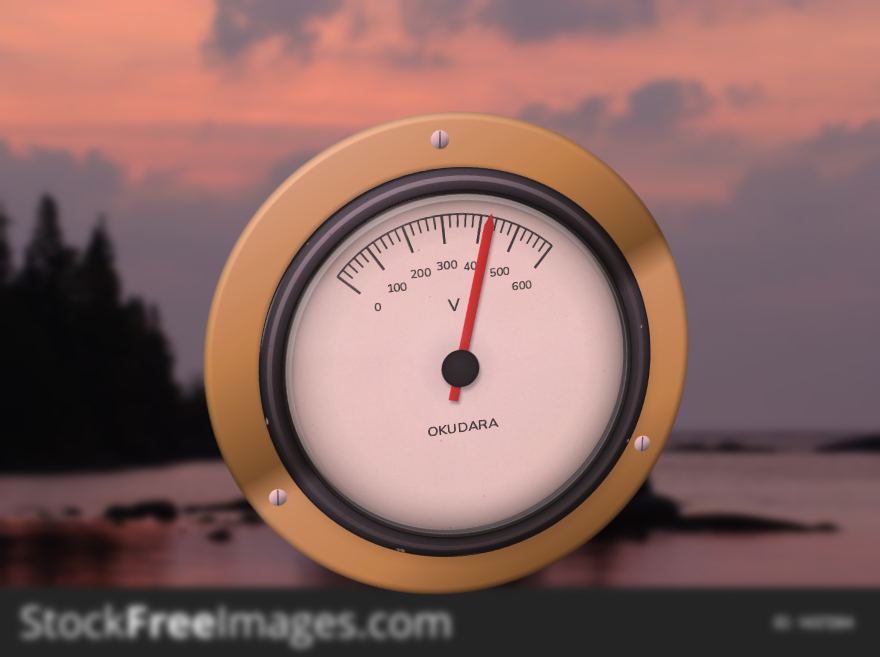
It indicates {"value": 420, "unit": "V"}
